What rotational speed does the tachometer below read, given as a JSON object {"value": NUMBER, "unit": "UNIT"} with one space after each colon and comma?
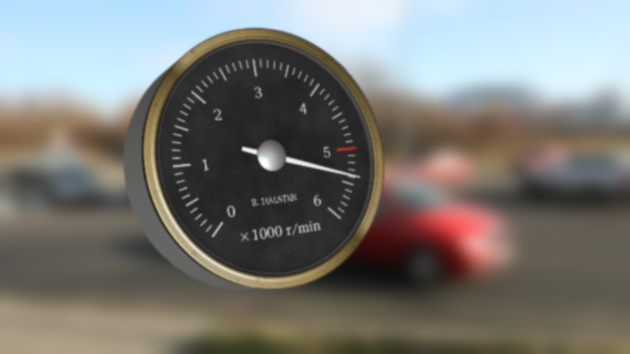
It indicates {"value": 5400, "unit": "rpm"}
